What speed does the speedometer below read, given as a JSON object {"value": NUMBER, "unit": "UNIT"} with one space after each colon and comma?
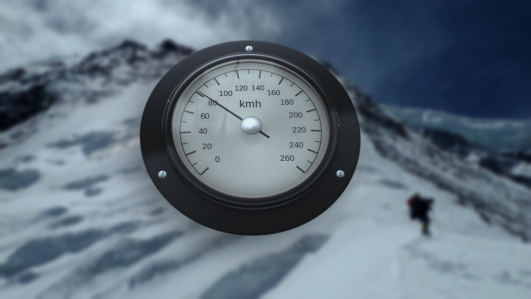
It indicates {"value": 80, "unit": "km/h"}
